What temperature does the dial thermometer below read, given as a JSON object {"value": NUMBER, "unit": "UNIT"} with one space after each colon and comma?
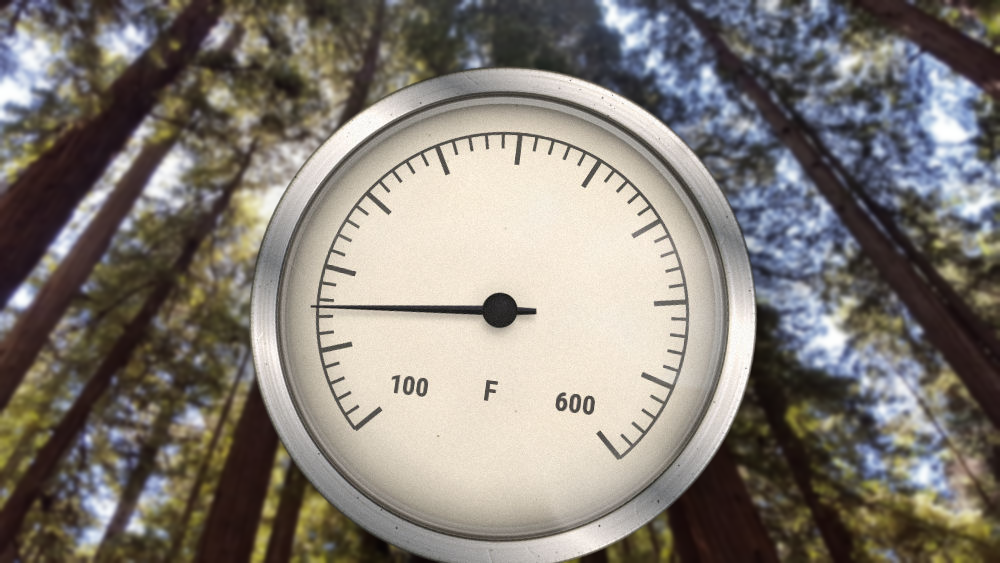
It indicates {"value": 175, "unit": "°F"}
